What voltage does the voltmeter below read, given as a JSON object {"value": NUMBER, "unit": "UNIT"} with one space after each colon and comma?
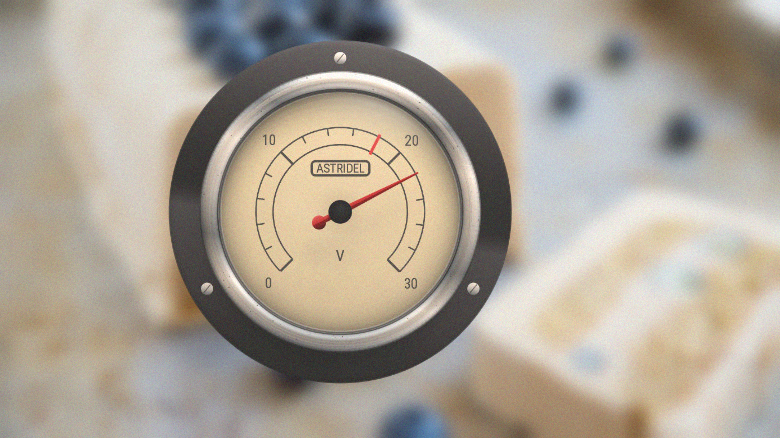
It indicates {"value": 22, "unit": "V"}
